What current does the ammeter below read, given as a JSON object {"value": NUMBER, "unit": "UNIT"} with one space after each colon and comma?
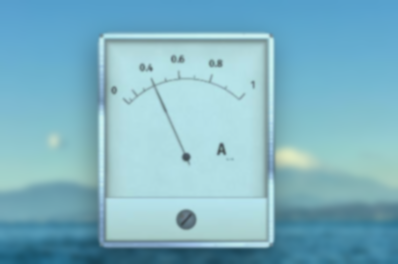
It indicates {"value": 0.4, "unit": "A"}
